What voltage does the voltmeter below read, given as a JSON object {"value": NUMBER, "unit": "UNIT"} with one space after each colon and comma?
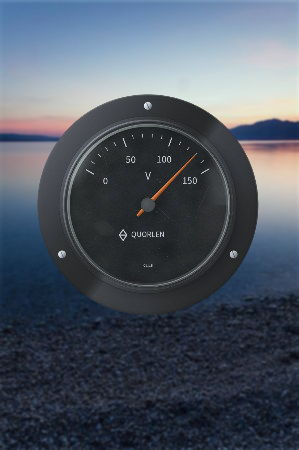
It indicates {"value": 130, "unit": "V"}
